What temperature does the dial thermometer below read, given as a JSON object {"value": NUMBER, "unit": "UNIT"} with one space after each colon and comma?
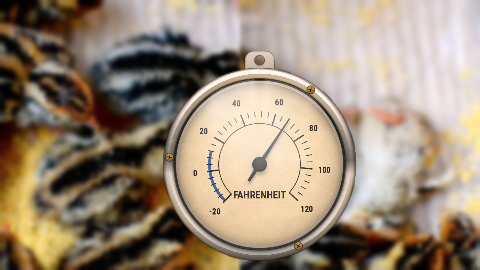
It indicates {"value": 68, "unit": "°F"}
